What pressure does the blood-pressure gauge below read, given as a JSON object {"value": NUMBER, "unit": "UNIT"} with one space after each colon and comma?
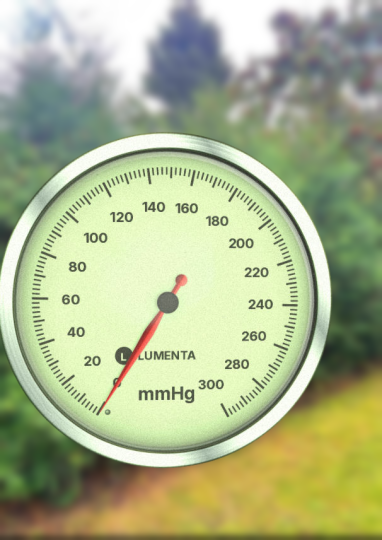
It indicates {"value": 0, "unit": "mmHg"}
